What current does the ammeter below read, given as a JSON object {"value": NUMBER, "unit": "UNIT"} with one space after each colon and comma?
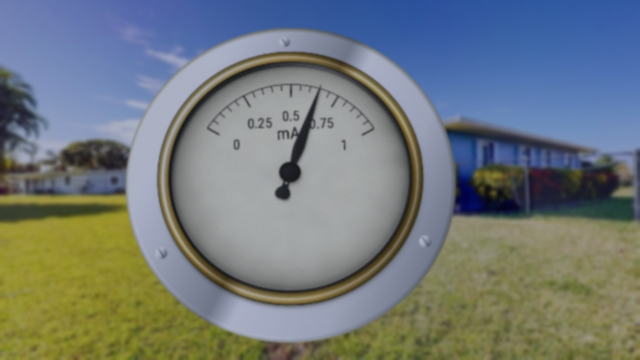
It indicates {"value": 0.65, "unit": "mA"}
